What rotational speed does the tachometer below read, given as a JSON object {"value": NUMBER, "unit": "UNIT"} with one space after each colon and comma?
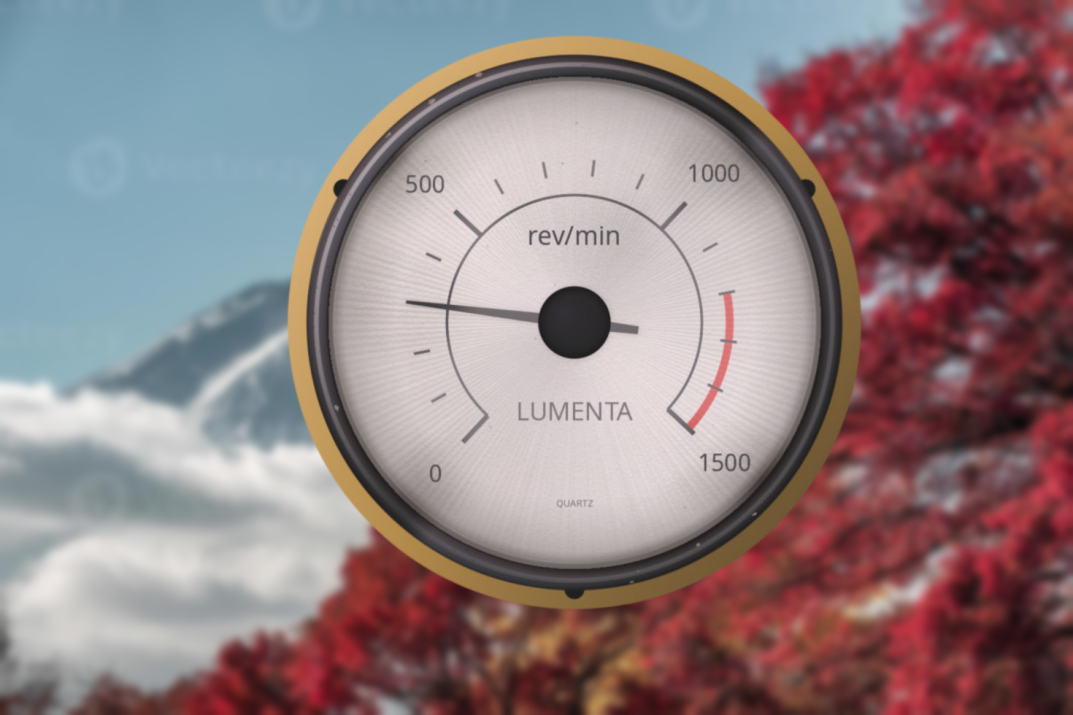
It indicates {"value": 300, "unit": "rpm"}
